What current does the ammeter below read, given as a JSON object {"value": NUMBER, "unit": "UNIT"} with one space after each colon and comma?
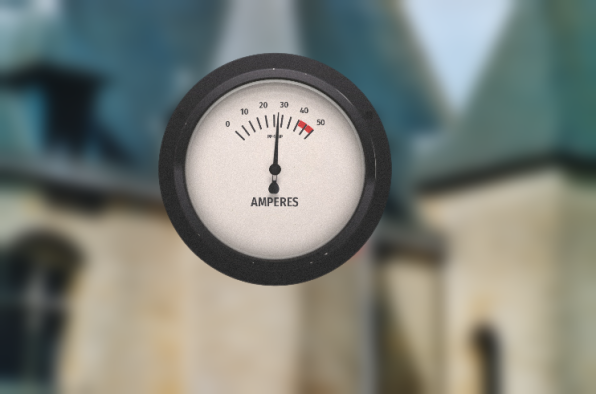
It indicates {"value": 27.5, "unit": "A"}
